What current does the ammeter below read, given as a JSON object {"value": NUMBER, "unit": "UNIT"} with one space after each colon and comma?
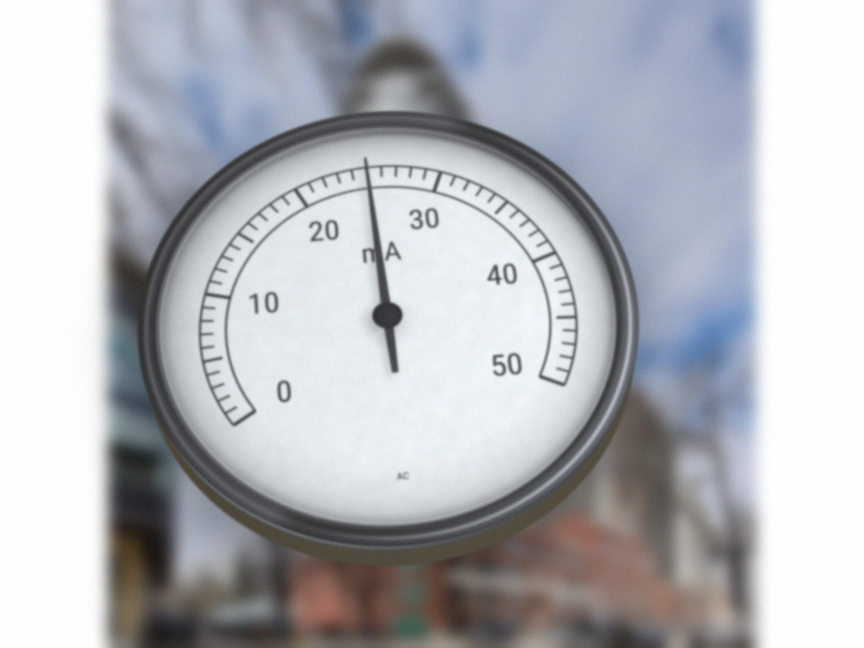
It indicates {"value": 25, "unit": "mA"}
